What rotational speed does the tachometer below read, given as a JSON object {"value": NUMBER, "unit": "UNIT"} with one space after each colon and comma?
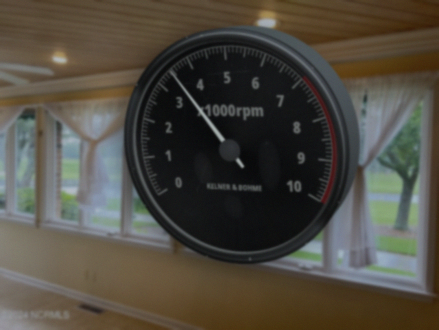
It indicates {"value": 3500, "unit": "rpm"}
